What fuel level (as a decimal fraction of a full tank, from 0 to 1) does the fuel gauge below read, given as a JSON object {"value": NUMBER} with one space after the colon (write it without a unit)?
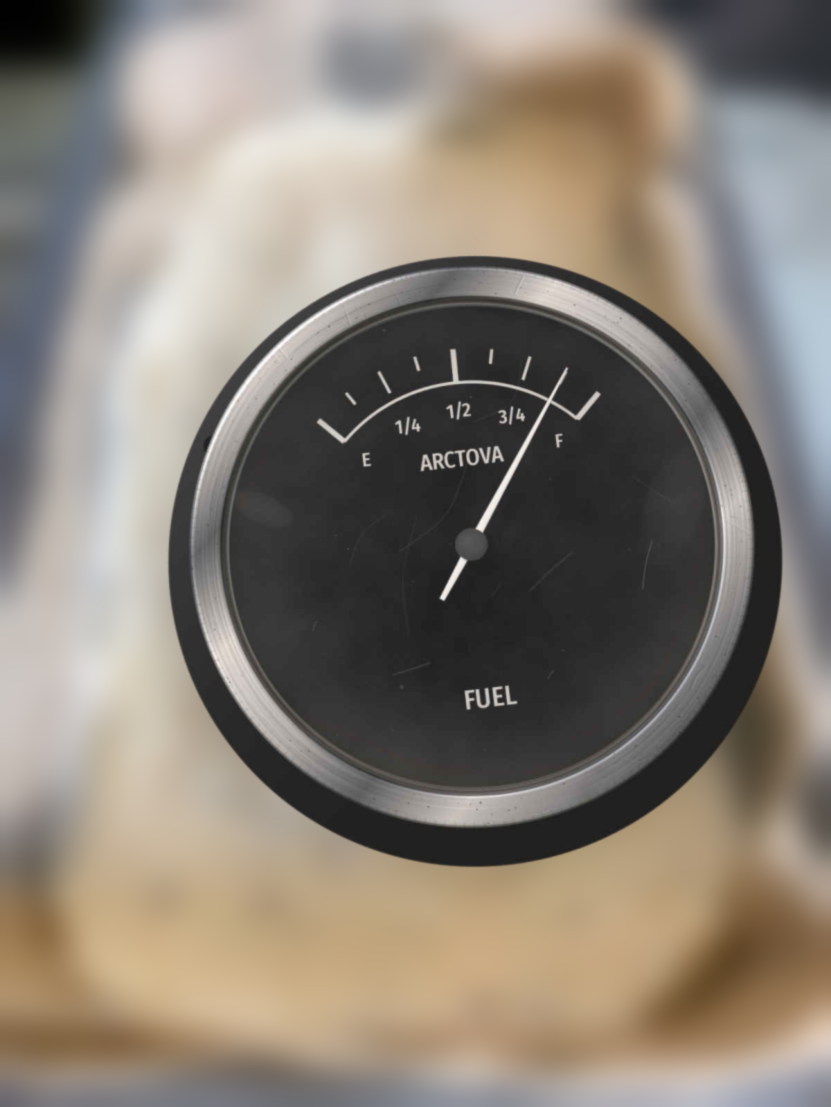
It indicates {"value": 0.875}
